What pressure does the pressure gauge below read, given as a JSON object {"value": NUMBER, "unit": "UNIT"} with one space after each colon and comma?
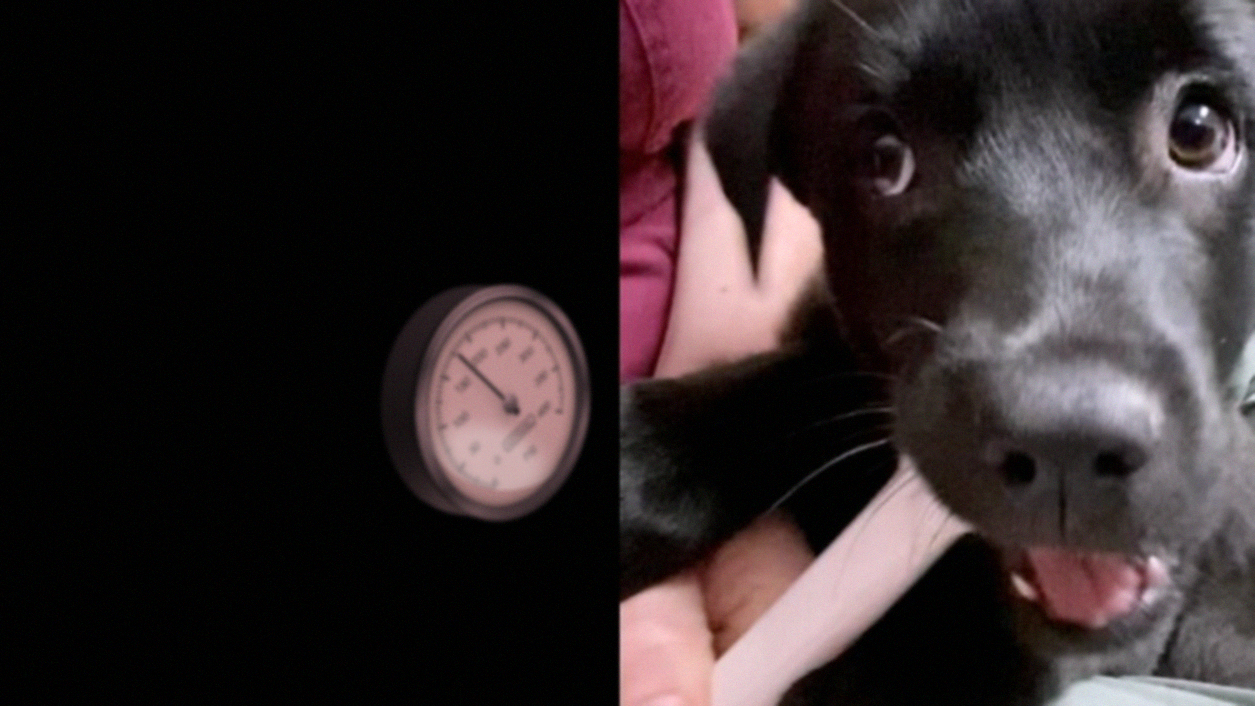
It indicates {"value": 175, "unit": "psi"}
